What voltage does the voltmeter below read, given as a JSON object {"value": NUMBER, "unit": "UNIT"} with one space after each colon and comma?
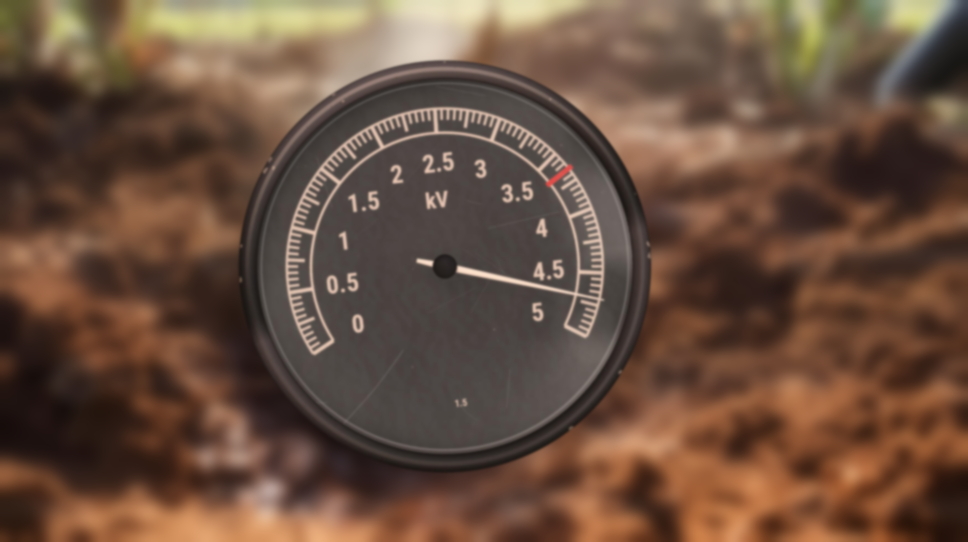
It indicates {"value": 4.7, "unit": "kV"}
